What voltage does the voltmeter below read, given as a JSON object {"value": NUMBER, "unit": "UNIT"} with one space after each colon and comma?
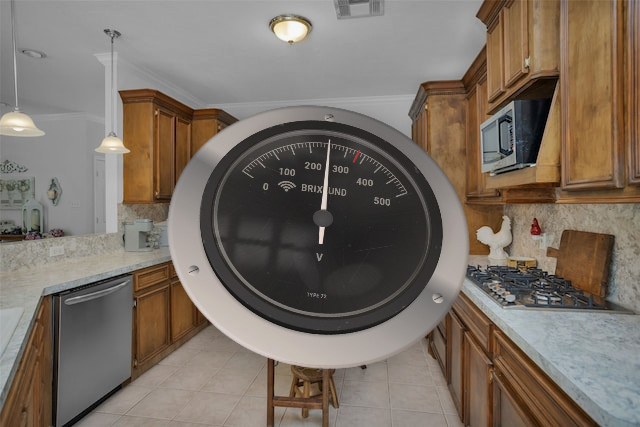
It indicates {"value": 250, "unit": "V"}
